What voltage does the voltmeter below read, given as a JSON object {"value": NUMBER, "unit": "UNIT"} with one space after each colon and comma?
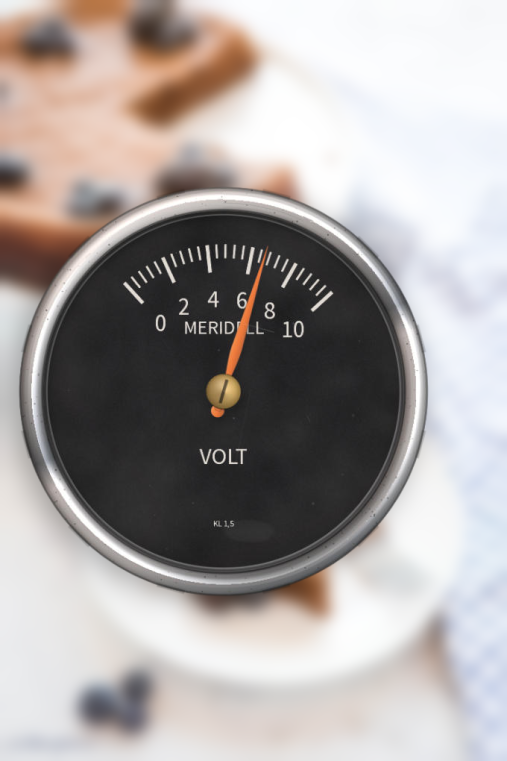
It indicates {"value": 6.6, "unit": "V"}
